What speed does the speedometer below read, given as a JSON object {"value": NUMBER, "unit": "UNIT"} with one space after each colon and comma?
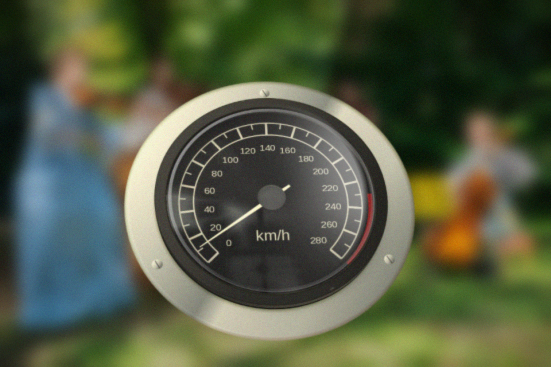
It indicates {"value": 10, "unit": "km/h"}
